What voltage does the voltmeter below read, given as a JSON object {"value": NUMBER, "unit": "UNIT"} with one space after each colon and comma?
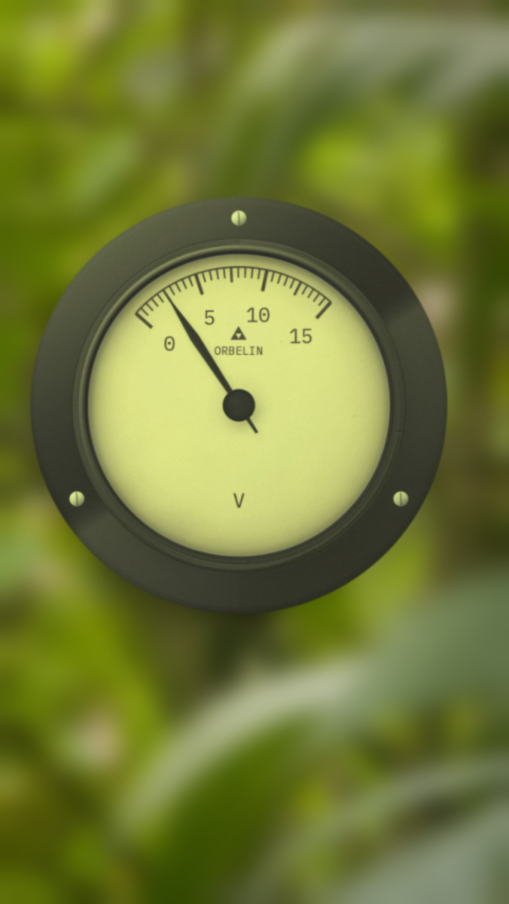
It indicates {"value": 2.5, "unit": "V"}
